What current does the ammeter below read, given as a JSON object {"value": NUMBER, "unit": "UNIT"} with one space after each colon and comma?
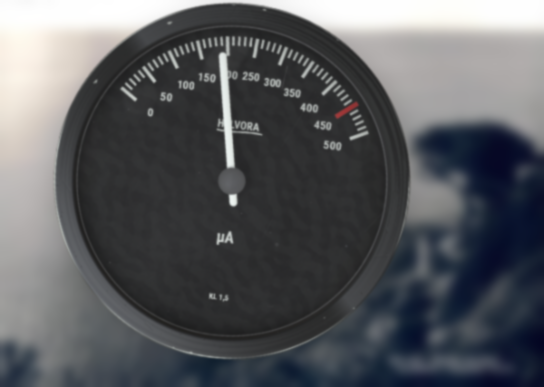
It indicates {"value": 190, "unit": "µA"}
